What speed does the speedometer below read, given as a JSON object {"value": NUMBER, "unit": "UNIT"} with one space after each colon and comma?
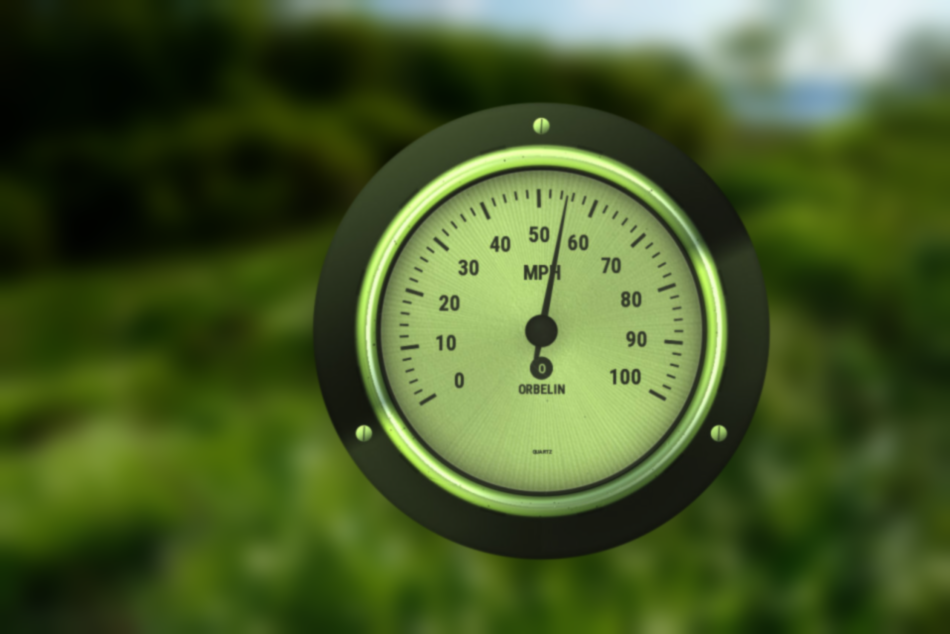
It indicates {"value": 55, "unit": "mph"}
